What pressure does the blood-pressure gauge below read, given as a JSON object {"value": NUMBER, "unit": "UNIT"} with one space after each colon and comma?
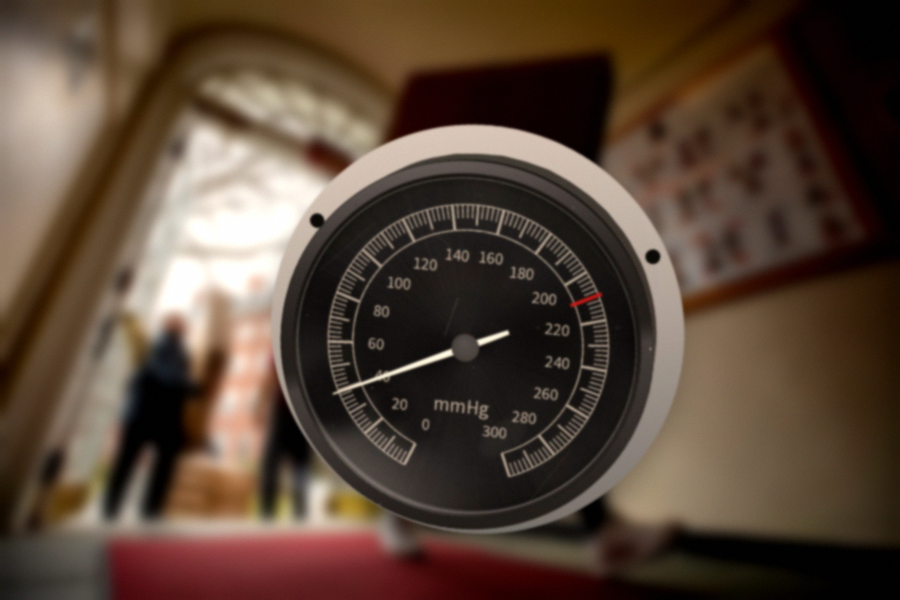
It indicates {"value": 40, "unit": "mmHg"}
